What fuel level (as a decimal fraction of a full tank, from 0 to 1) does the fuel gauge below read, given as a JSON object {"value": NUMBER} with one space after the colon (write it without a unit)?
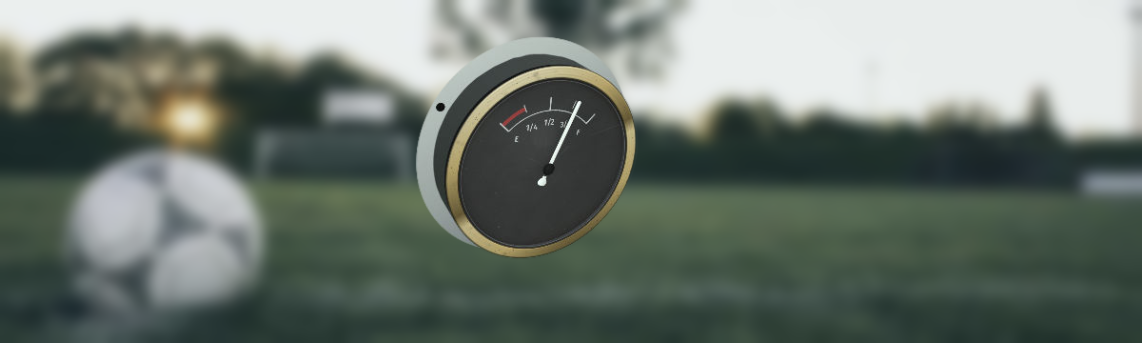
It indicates {"value": 0.75}
